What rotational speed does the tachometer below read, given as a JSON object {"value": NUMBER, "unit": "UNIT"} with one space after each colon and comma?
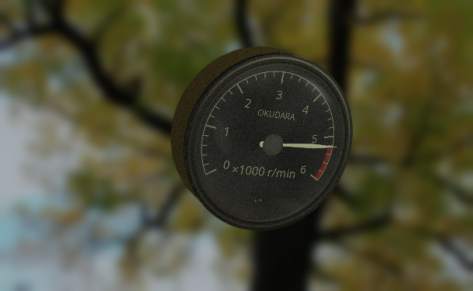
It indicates {"value": 5200, "unit": "rpm"}
